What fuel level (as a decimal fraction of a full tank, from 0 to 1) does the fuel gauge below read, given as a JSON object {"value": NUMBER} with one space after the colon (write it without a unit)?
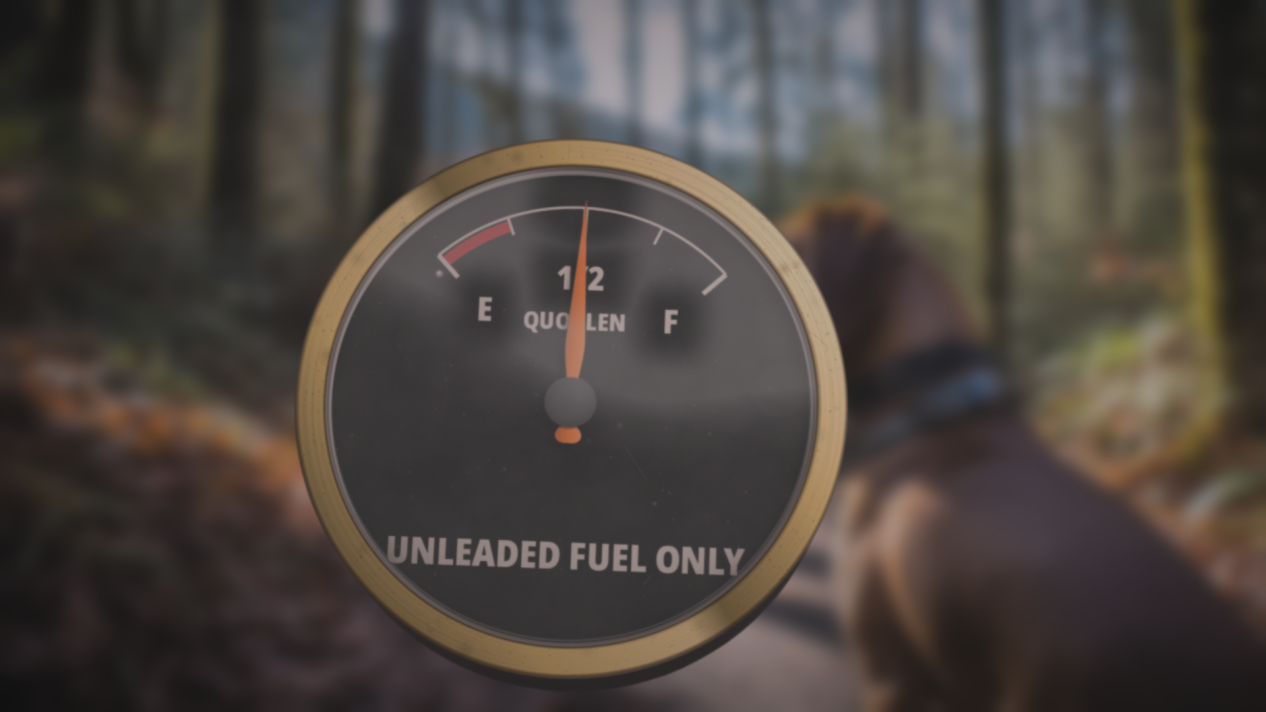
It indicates {"value": 0.5}
